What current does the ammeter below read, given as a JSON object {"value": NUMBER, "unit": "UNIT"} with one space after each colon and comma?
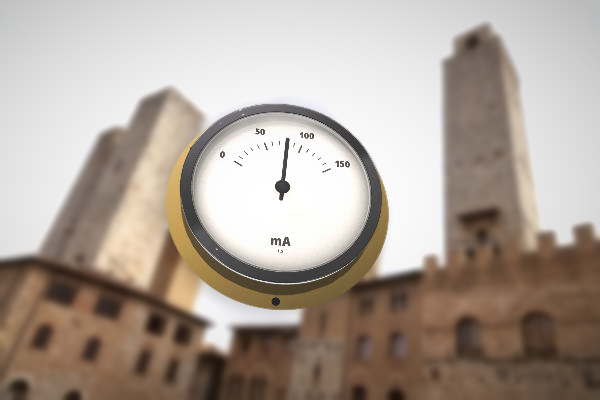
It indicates {"value": 80, "unit": "mA"}
